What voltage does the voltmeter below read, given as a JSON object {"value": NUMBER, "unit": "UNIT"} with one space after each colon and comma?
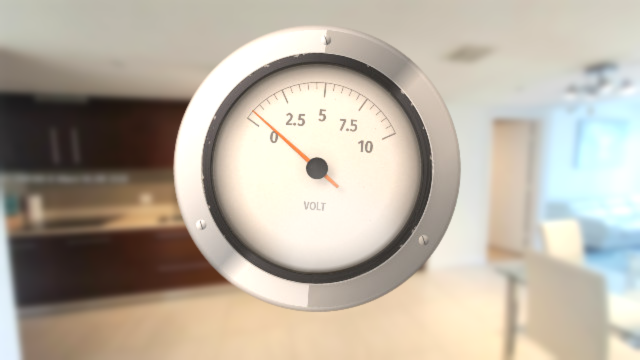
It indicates {"value": 0.5, "unit": "V"}
